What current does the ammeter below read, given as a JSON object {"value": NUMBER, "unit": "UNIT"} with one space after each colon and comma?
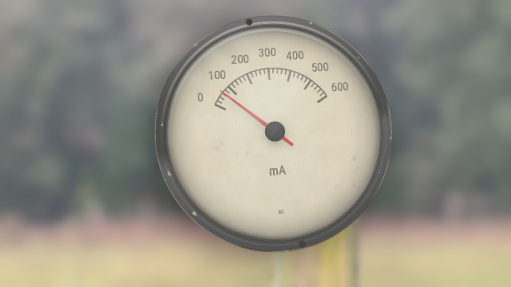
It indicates {"value": 60, "unit": "mA"}
